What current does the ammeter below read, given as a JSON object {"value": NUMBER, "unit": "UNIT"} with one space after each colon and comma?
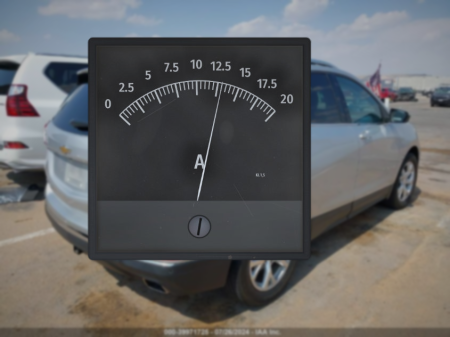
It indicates {"value": 13, "unit": "A"}
